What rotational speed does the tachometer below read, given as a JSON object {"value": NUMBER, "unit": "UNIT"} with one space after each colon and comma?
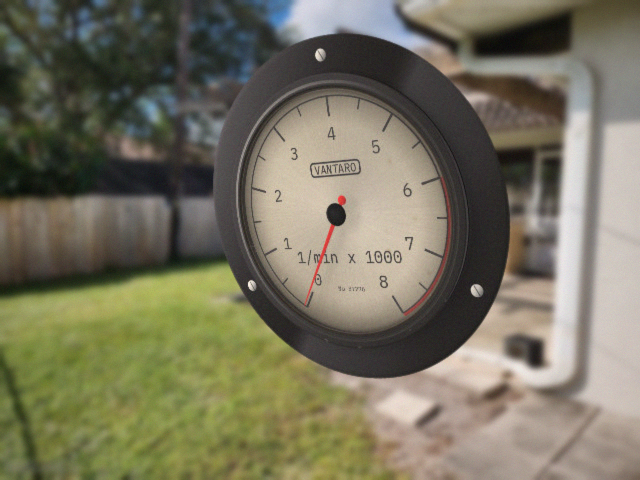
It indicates {"value": 0, "unit": "rpm"}
